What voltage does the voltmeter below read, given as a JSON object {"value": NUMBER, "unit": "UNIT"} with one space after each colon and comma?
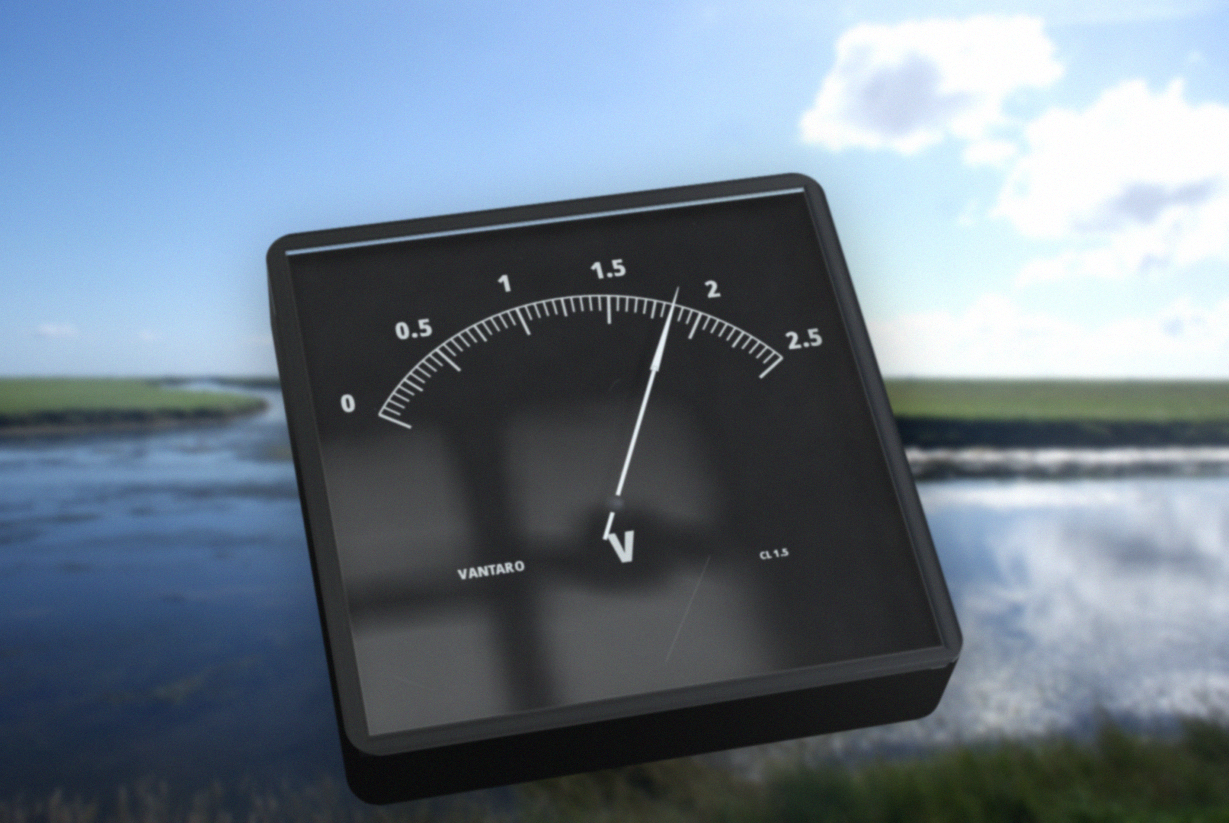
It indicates {"value": 1.85, "unit": "V"}
